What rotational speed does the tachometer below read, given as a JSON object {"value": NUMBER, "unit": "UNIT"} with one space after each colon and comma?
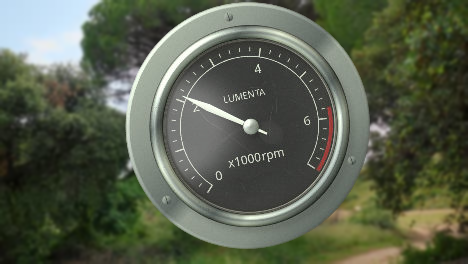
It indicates {"value": 2100, "unit": "rpm"}
